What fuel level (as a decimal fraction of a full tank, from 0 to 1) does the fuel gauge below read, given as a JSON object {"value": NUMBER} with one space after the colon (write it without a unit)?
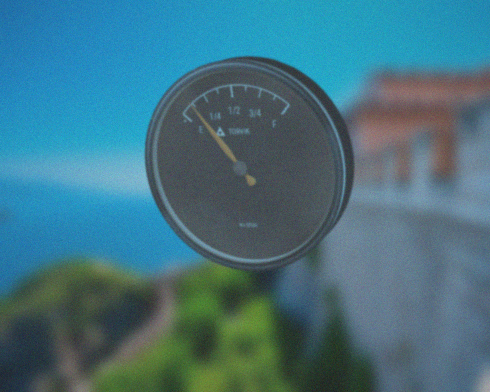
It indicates {"value": 0.125}
